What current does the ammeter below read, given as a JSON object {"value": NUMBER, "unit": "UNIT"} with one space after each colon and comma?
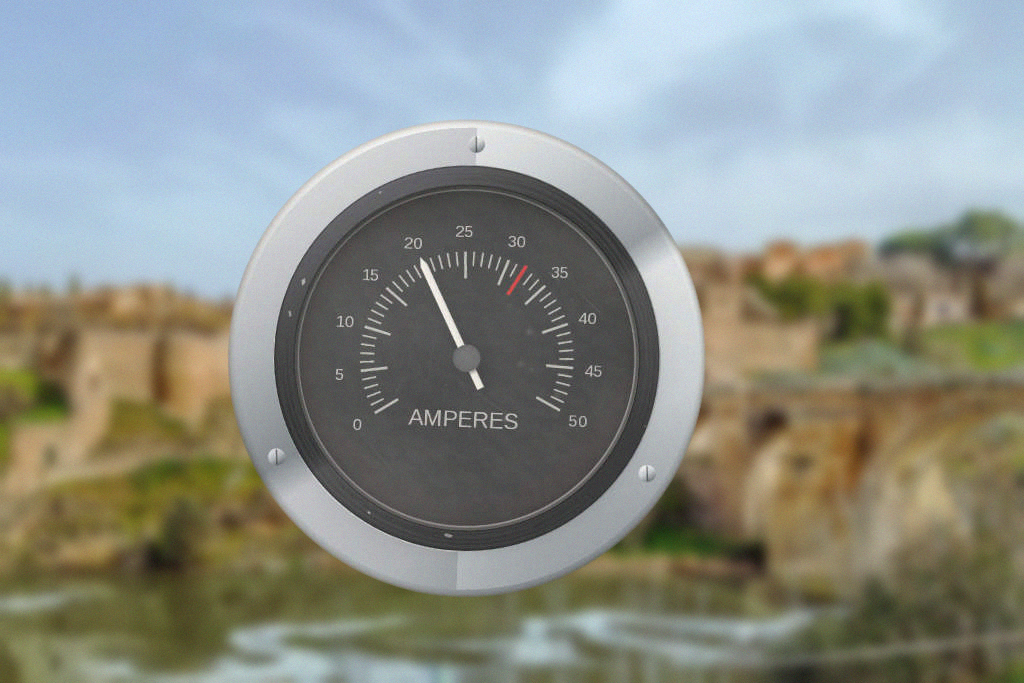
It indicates {"value": 20, "unit": "A"}
